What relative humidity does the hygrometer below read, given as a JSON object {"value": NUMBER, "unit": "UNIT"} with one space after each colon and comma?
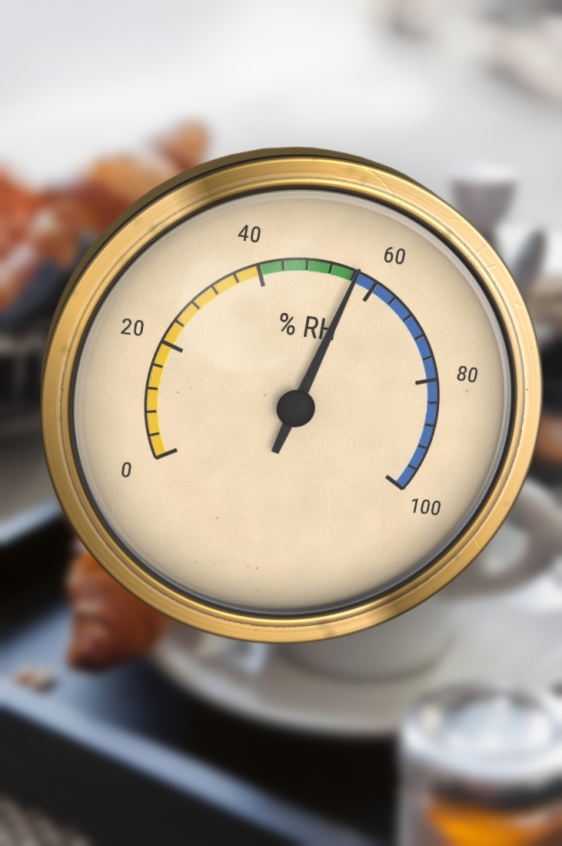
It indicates {"value": 56, "unit": "%"}
